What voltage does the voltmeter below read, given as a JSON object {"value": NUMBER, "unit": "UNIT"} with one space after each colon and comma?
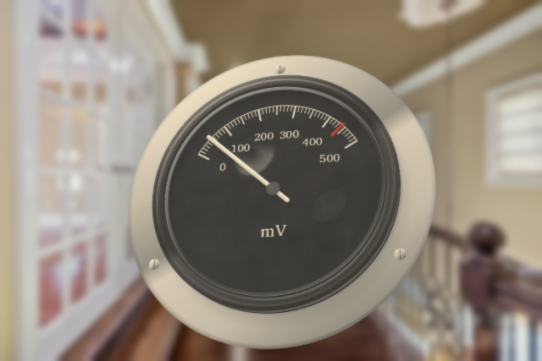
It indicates {"value": 50, "unit": "mV"}
